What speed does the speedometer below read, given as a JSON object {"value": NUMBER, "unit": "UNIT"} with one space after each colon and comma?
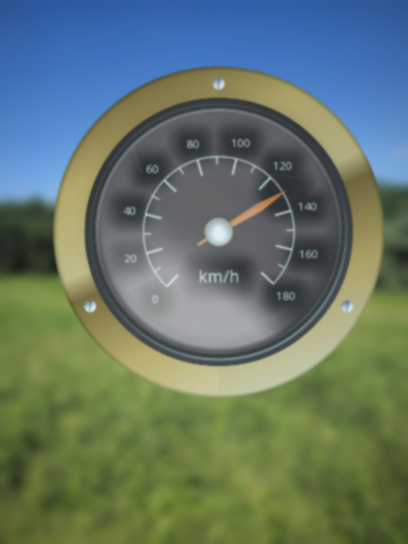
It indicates {"value": 130, "unit": "km/h"}
